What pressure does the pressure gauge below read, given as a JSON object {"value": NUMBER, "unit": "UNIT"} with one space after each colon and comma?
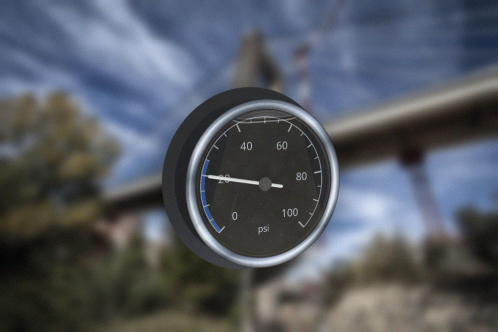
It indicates {"value": 20, "unit": "psi"}
